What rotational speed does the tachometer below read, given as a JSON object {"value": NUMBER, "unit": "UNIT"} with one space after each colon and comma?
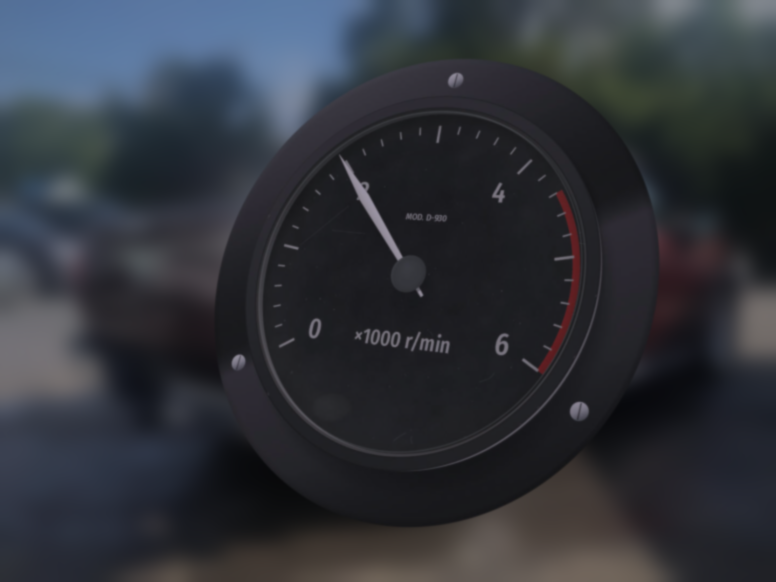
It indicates {"value": 2000, "unit": "rpm"}
